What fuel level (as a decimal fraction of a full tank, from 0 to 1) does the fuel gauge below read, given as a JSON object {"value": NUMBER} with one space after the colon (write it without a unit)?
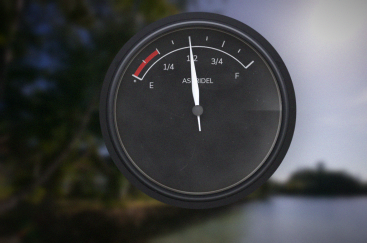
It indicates {"value": 0.5}
